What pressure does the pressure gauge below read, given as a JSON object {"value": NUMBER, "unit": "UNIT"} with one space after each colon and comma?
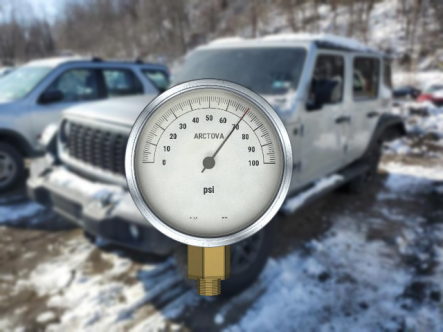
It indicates {"value": 70, "unit": "psi"}
